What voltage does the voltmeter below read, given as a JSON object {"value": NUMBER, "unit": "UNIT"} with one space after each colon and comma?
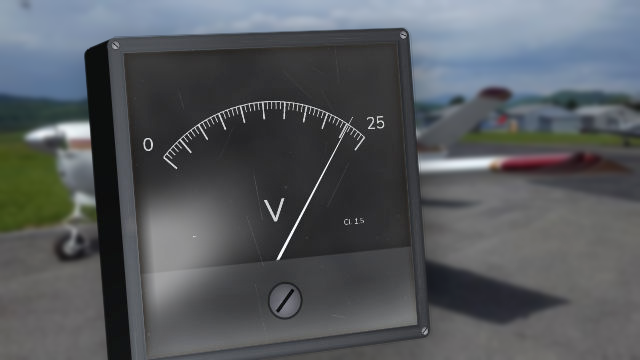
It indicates {"value": 22.5, "unit": "V"}
